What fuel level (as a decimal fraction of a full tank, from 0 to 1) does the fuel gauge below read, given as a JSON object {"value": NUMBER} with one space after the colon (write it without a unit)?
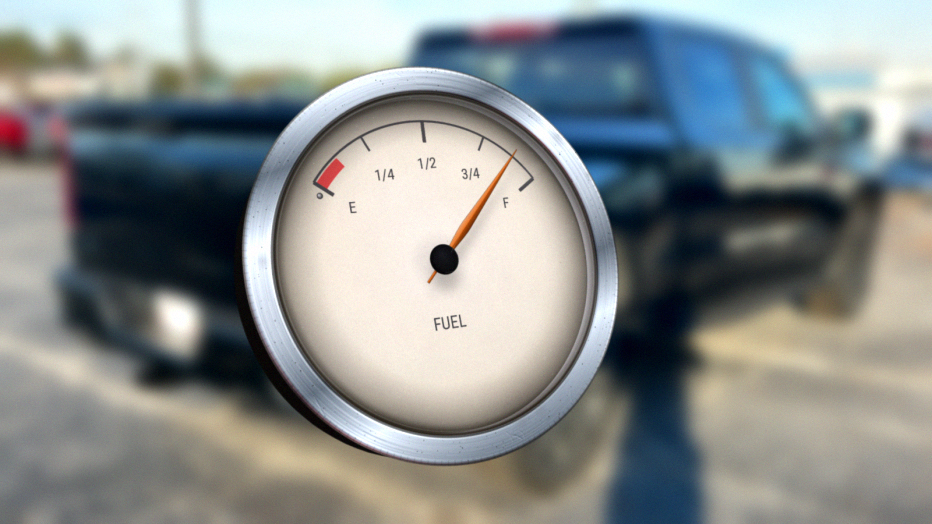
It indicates {"value": 0.875}
